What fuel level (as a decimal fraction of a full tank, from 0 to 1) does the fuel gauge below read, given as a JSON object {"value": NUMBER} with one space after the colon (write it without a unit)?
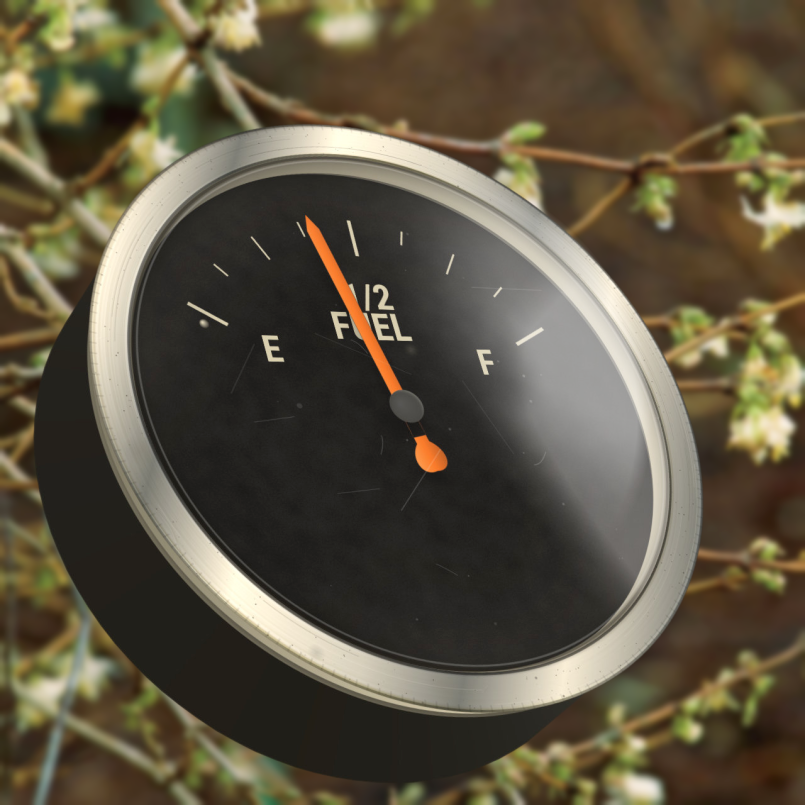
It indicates {"value": 0.375}
